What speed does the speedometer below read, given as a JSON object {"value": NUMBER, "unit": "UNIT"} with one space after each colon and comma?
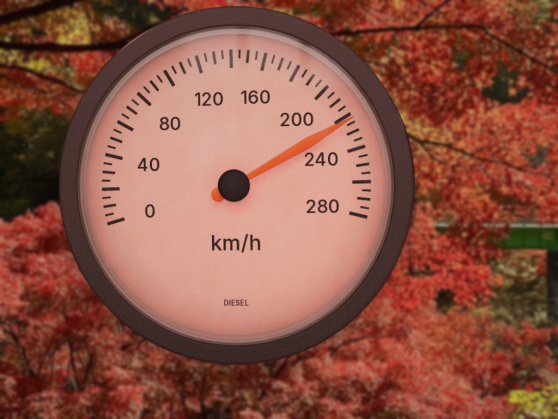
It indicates {"value": 222.5, "unit": "km/h"}
